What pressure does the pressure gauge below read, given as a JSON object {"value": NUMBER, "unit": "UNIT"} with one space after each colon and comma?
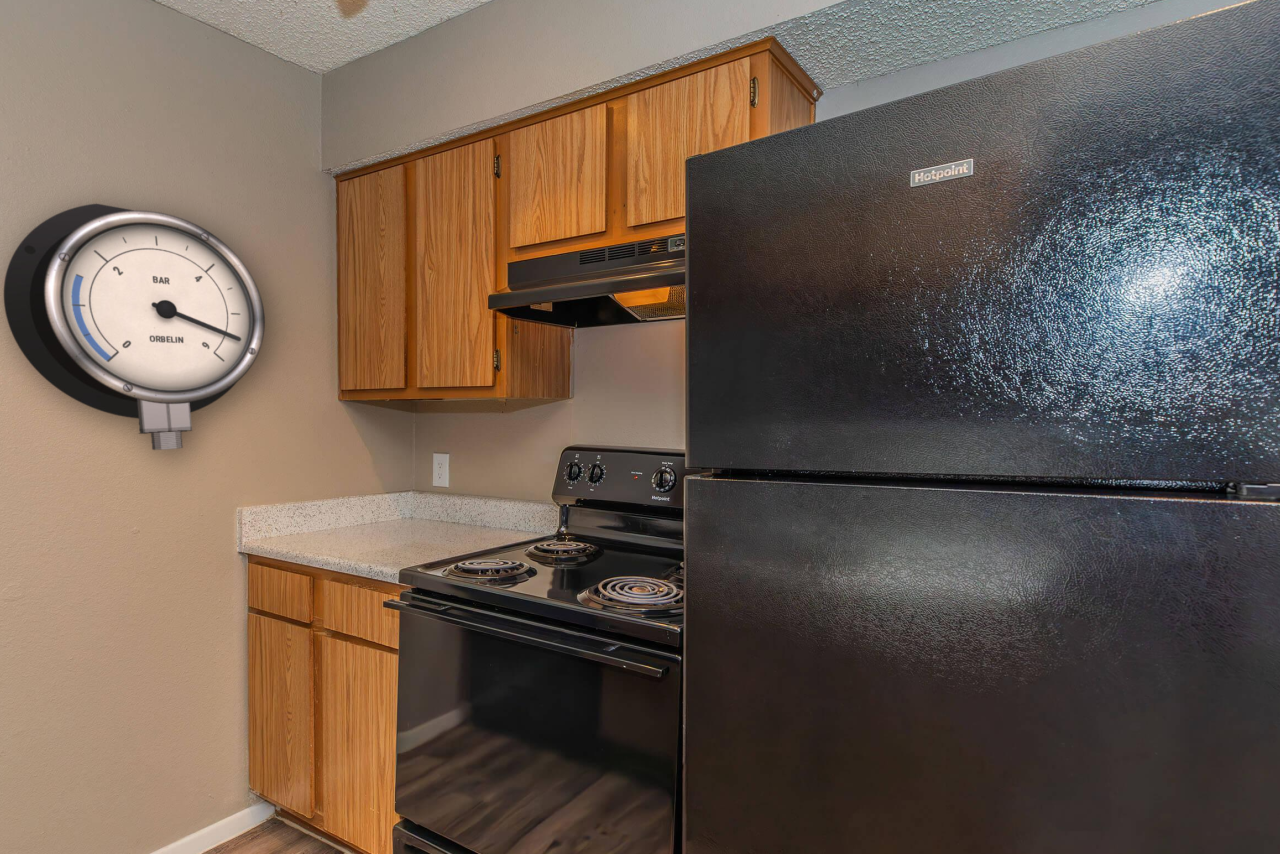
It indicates {"value": 5.5, "unit": "bar"}
